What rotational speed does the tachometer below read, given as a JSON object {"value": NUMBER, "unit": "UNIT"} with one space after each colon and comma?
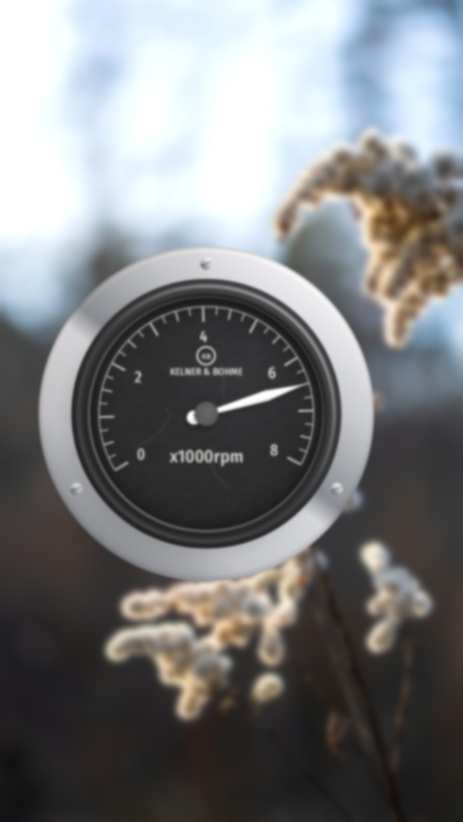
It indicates {"value": 6500, "unit": "rpm"}
